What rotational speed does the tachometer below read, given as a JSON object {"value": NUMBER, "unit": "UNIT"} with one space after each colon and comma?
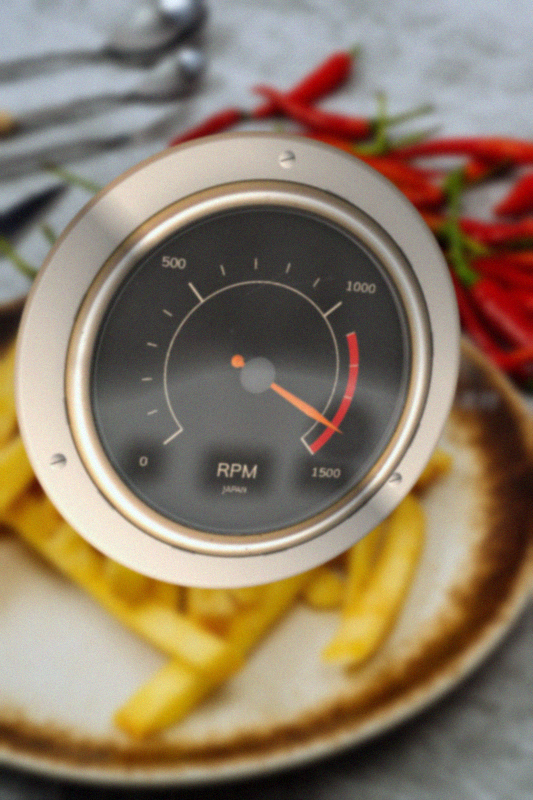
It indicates {"value": 1400, "unit": "rpm"}
